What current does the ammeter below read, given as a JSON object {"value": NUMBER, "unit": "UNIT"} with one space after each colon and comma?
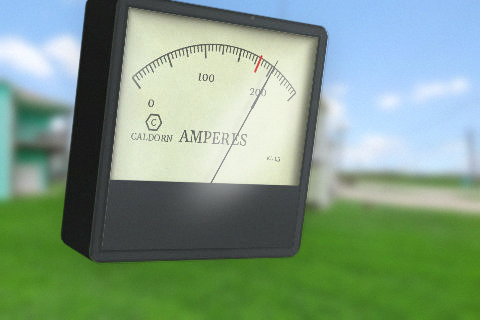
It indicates {"value": 200, "unit": "A"}
